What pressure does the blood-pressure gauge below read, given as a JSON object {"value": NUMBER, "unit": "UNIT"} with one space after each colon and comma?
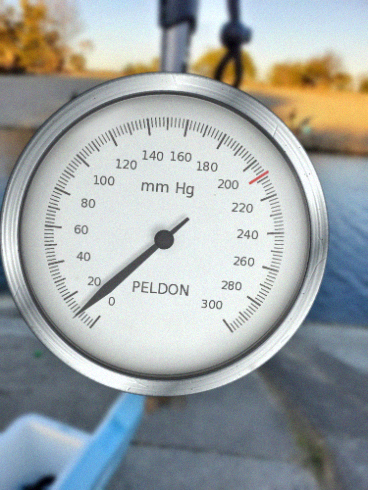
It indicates {"value": 10, "unit": "mmHg"}
